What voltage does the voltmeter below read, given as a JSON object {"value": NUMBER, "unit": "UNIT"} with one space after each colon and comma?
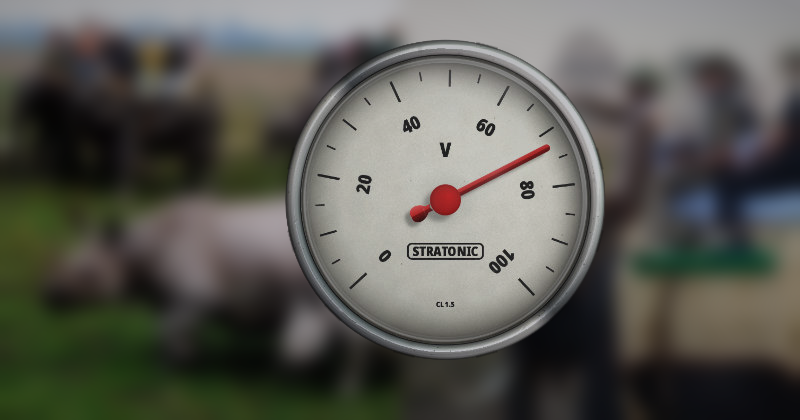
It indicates {"value": 72.5, "unit": "V"}
